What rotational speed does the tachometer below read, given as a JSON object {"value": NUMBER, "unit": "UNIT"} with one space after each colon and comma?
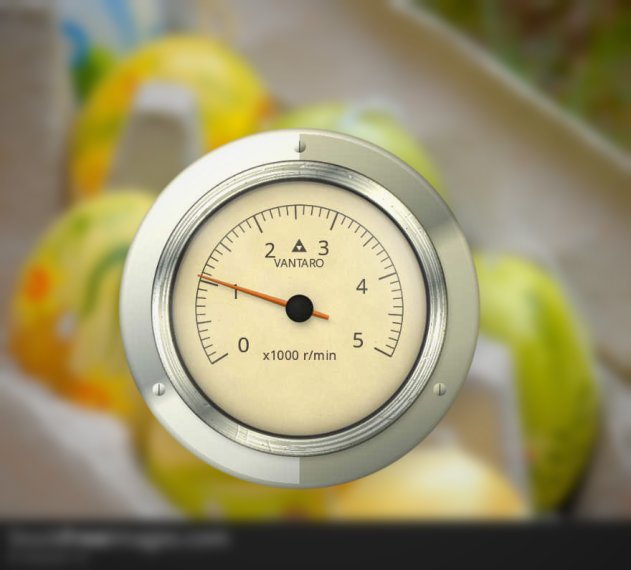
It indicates {"value": 1050, "unit": "rpm"}
